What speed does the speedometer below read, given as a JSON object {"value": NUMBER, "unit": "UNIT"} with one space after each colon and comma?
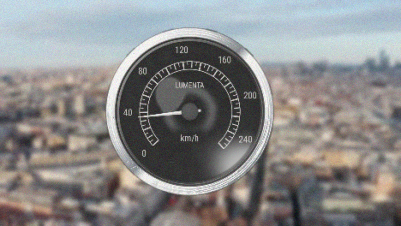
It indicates {"value": 35, "unit": "km/h"}
